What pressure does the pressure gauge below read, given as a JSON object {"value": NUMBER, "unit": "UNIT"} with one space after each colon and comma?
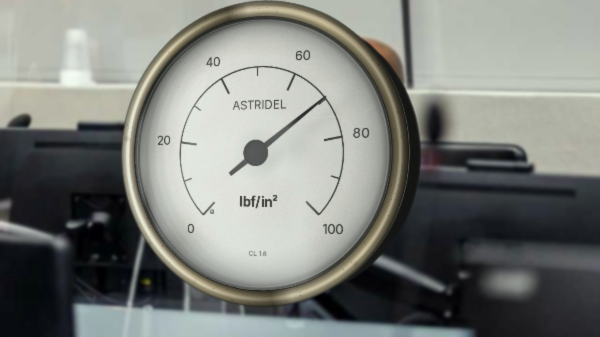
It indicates {"value": 70, "unit": "psi"}
